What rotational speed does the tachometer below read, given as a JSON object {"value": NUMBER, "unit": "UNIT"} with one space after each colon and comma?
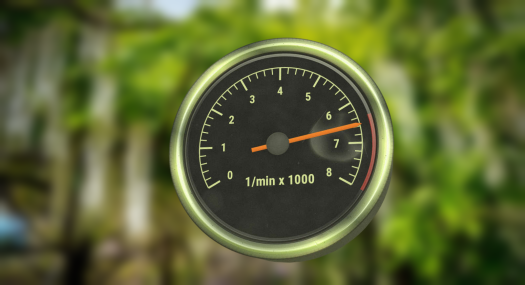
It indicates {"value": 6600, "unit": "rpm"}
